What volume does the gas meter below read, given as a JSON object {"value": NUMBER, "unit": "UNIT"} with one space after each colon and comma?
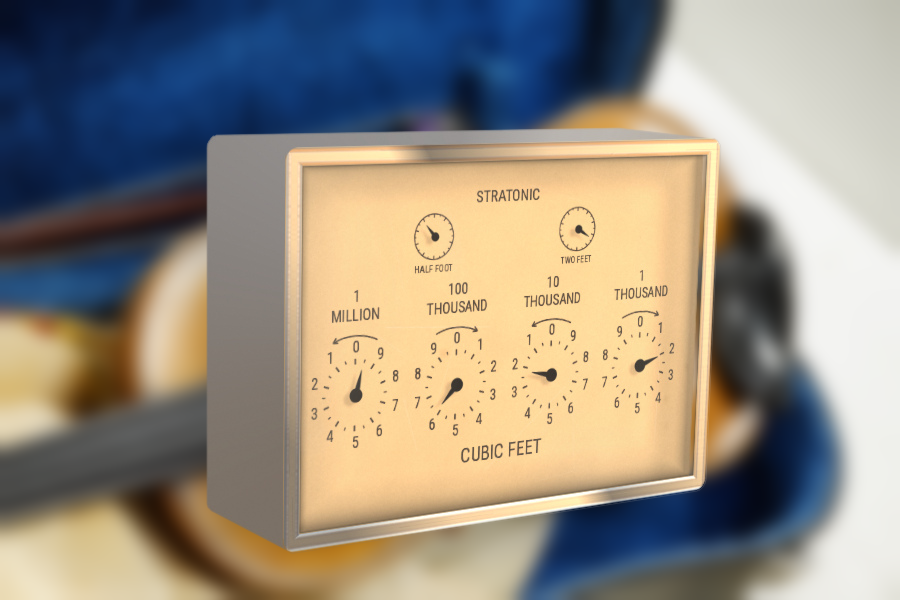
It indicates {"value": 962200, "unit": "ft³"}
